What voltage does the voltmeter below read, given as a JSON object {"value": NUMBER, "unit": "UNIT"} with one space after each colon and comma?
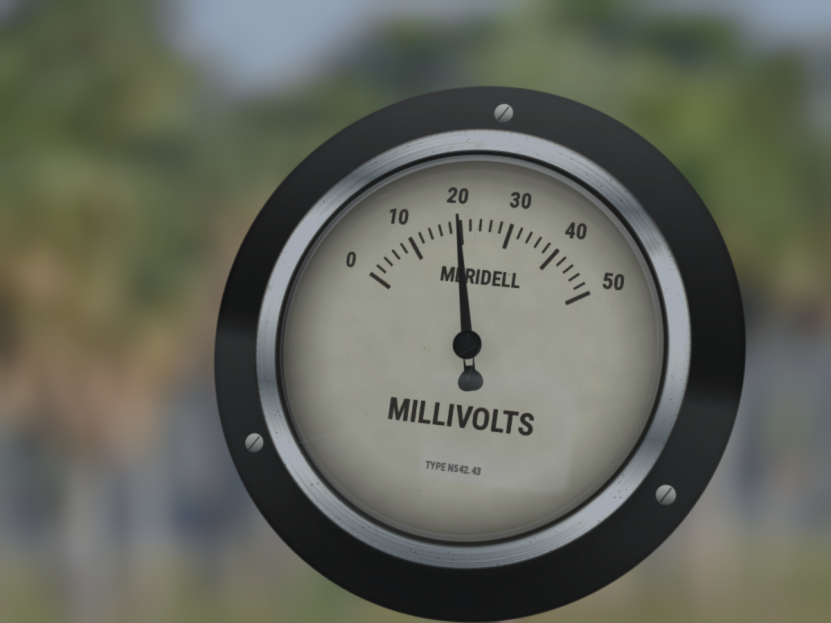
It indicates {"value": 20, "unit": "mV"}
